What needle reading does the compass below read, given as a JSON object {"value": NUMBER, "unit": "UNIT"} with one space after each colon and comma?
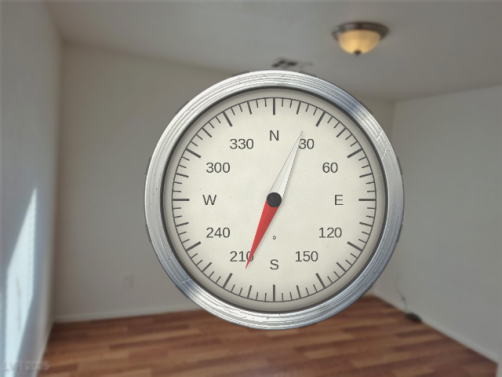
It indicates {"value": 202.5, "unit": "°"}
